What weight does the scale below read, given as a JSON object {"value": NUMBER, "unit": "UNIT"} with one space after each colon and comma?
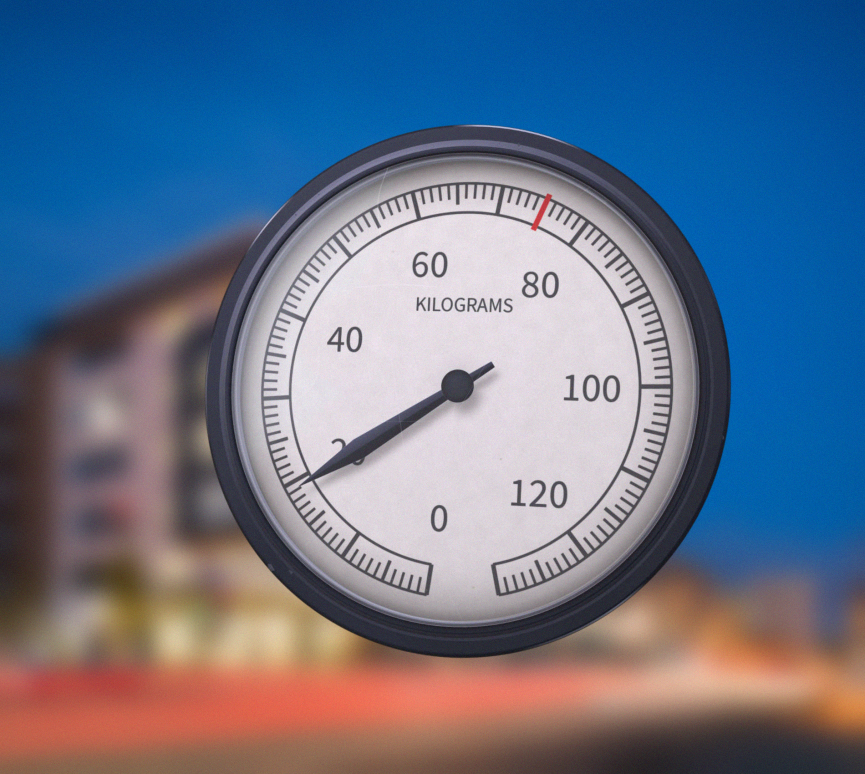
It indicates {"value": 19, "unit": "kg"}
